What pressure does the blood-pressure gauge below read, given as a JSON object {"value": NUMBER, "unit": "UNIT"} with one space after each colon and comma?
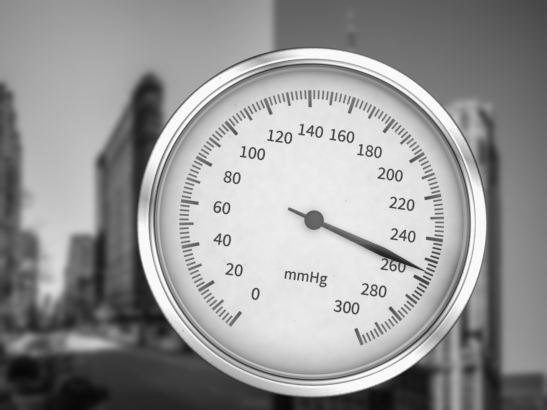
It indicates {"value": 256, "unit": "mmHg"}
